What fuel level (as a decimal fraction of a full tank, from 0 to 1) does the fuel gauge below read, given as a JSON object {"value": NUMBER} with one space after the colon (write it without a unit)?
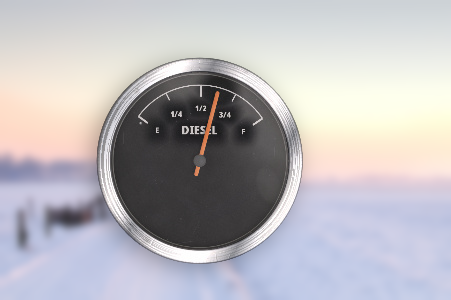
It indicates {"value": 0.625}
